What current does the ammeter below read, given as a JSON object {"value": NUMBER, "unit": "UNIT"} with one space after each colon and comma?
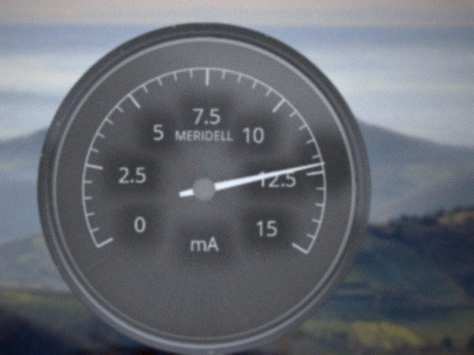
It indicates {"value": 12.25, "unit": "mA"}
